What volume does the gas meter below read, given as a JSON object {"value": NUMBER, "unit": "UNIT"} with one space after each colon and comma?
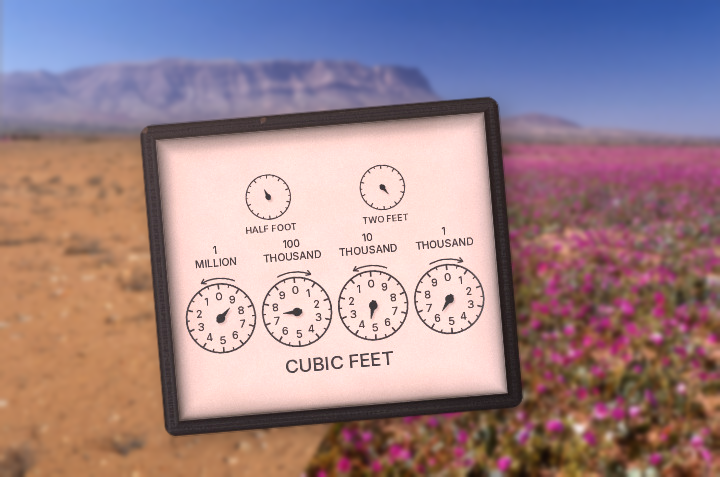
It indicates {"value": 874600, "unit": "ft³"}
